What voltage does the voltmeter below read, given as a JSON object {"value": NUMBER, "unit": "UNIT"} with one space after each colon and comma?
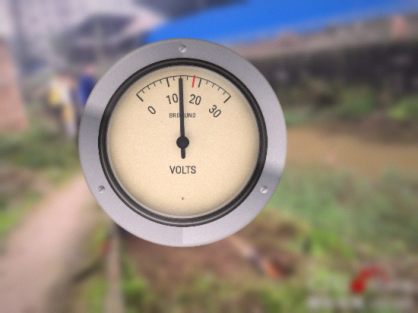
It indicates {"value": 14, "unit": "V"}
